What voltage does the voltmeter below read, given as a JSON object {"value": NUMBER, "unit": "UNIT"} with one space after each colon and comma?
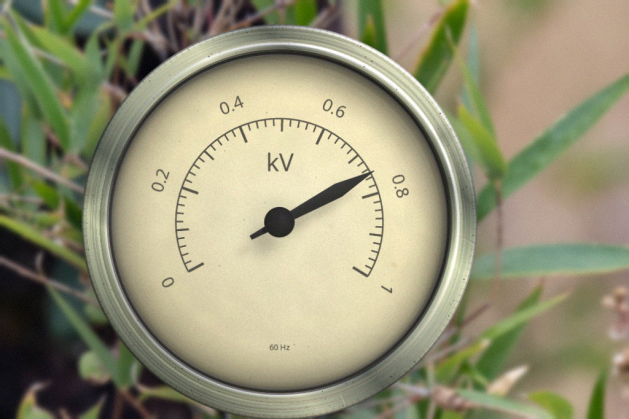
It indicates {"value": 0.75, "unit": "kV"}
